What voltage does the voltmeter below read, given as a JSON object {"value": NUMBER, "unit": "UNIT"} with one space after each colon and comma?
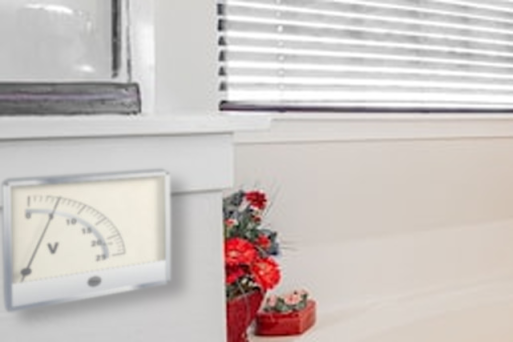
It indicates {"value": 5, "unit": "V"}
